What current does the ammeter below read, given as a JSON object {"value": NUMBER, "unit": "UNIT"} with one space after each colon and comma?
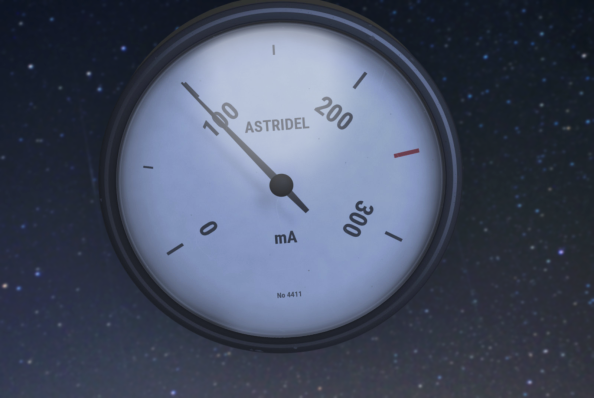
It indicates {"value": 100, "unit": "mA"}
